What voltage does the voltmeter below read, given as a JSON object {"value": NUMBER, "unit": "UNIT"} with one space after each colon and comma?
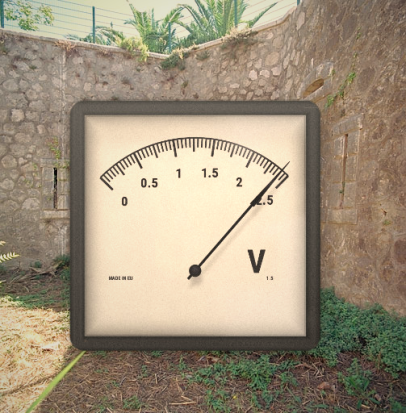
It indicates {"value": 2.4, "unit": "V"}
